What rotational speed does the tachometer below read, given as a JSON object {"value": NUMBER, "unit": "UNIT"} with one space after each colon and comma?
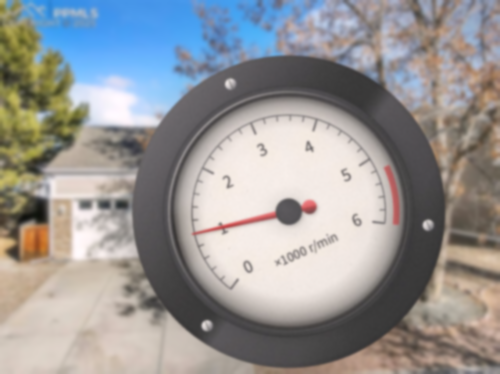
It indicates {"value": 1000, "unit": "rpm"}
